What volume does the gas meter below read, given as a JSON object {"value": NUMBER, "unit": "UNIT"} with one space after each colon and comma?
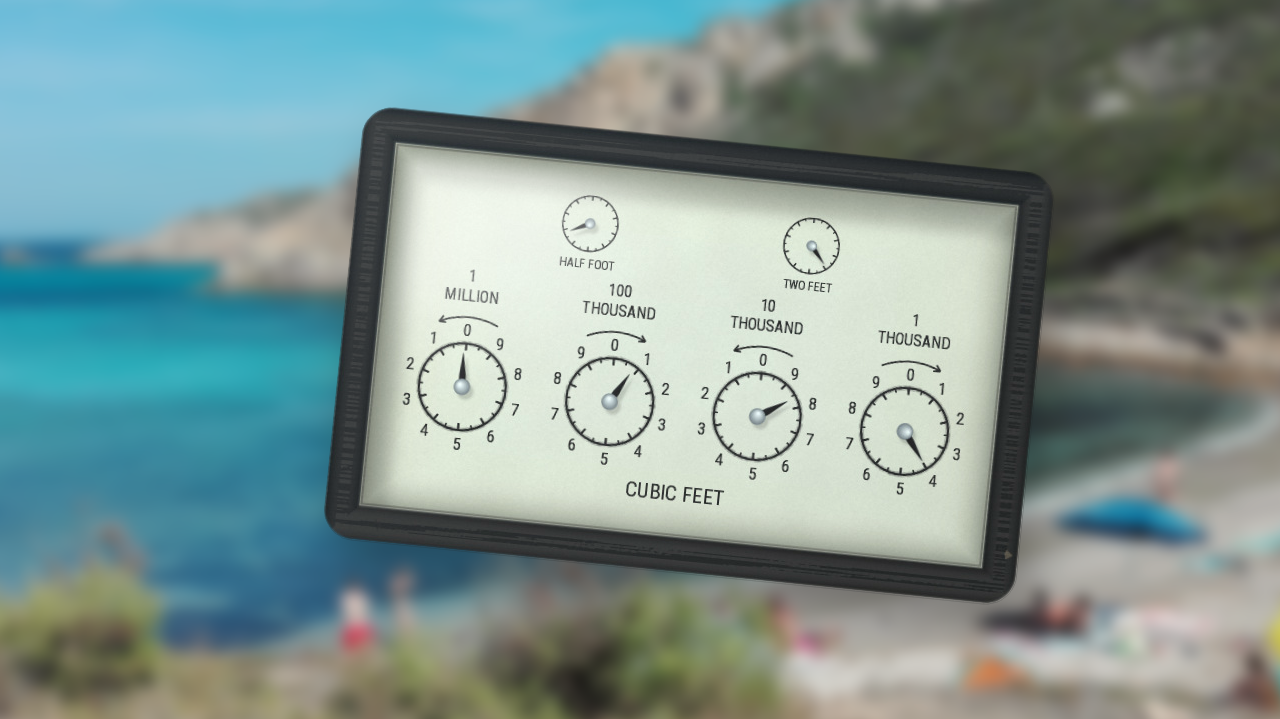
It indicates {"value": 8400, "unit": "ft³"}
